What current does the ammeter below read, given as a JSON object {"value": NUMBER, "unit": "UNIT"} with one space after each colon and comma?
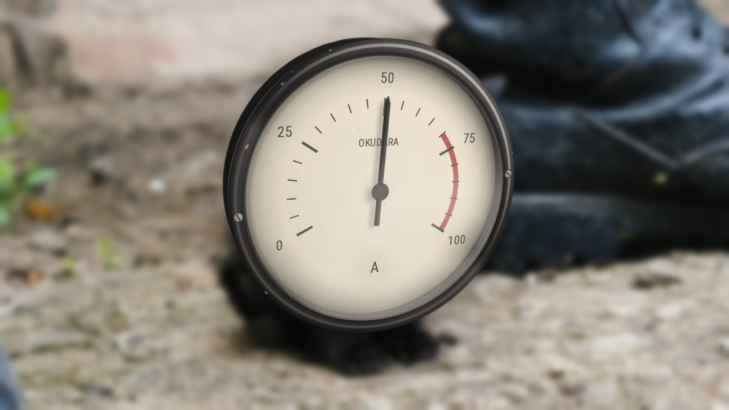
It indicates {"value": 50, "unit": "A"}
